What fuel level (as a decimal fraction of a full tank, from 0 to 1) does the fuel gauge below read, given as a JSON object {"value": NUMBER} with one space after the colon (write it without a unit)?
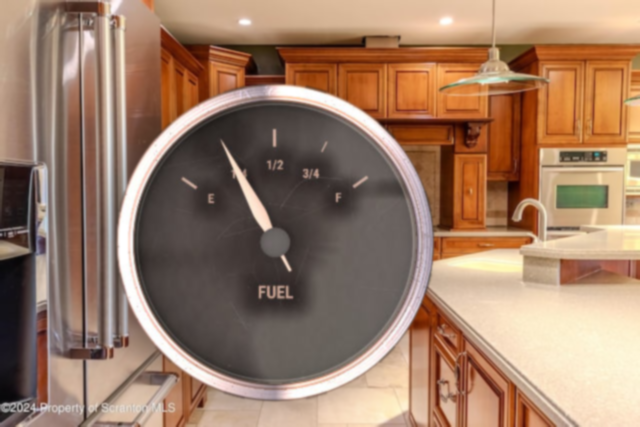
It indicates {"value": 0.25}
